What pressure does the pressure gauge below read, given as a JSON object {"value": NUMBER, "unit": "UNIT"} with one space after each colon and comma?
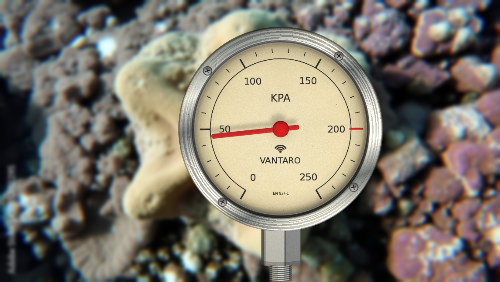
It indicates {"value": 45, "unit": "kPa"}
